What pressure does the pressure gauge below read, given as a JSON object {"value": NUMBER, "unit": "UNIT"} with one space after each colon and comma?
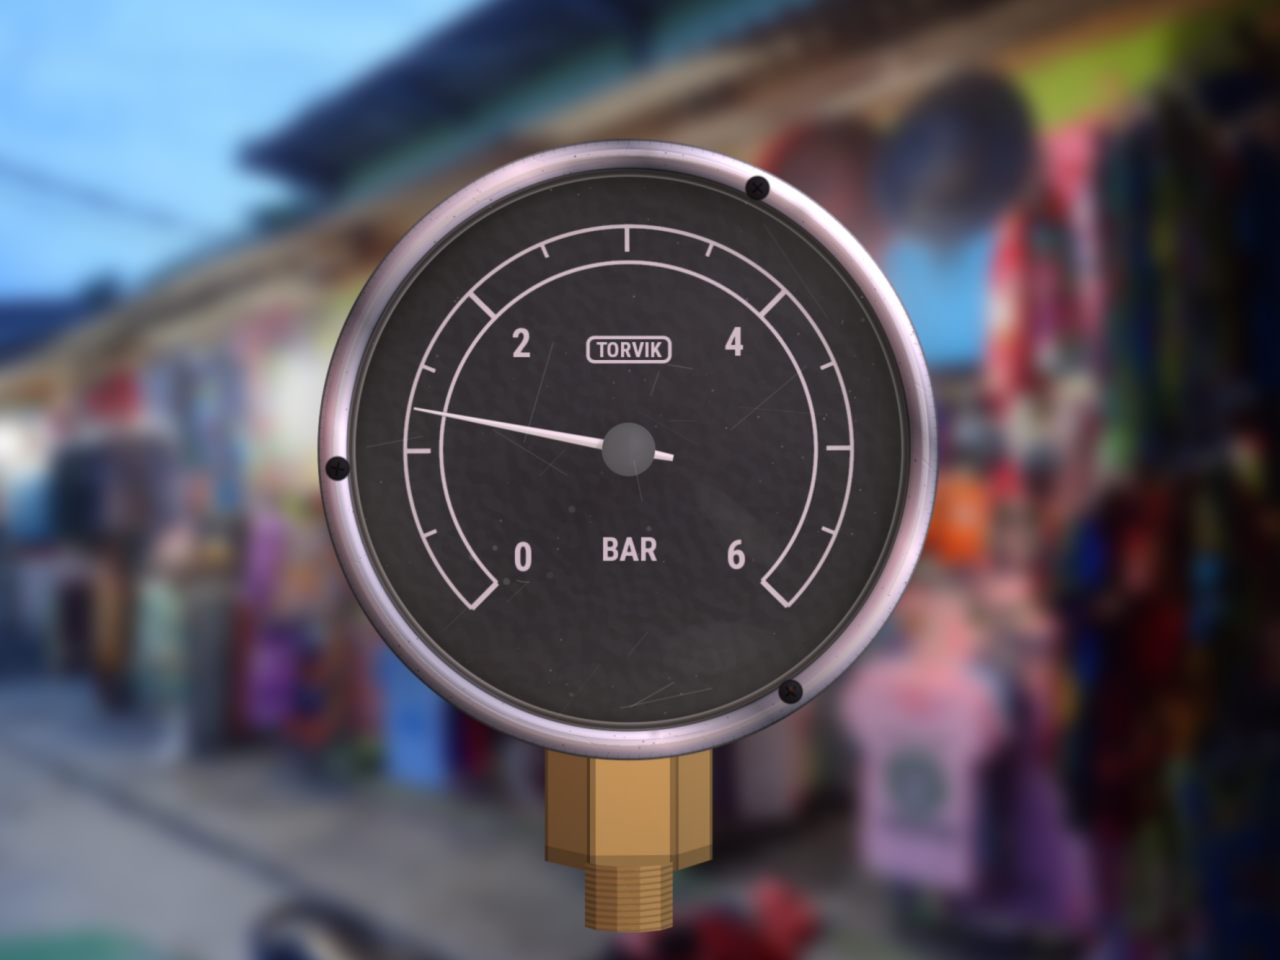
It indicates {"value": 1.25, "unit": "bar"}
